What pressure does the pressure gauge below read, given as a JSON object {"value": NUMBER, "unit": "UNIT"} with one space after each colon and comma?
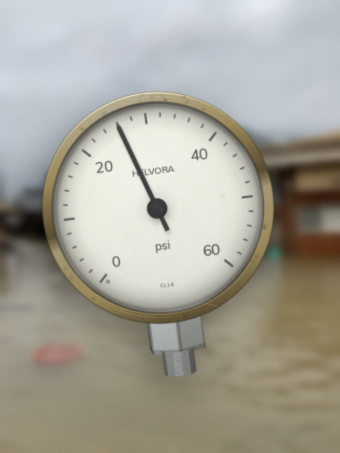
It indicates {"value": 26, "unit": "psi"}
